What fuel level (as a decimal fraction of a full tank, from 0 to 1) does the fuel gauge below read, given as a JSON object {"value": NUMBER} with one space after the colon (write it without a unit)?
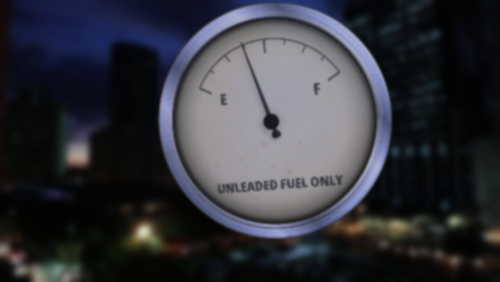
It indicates {"value": 0.375}
